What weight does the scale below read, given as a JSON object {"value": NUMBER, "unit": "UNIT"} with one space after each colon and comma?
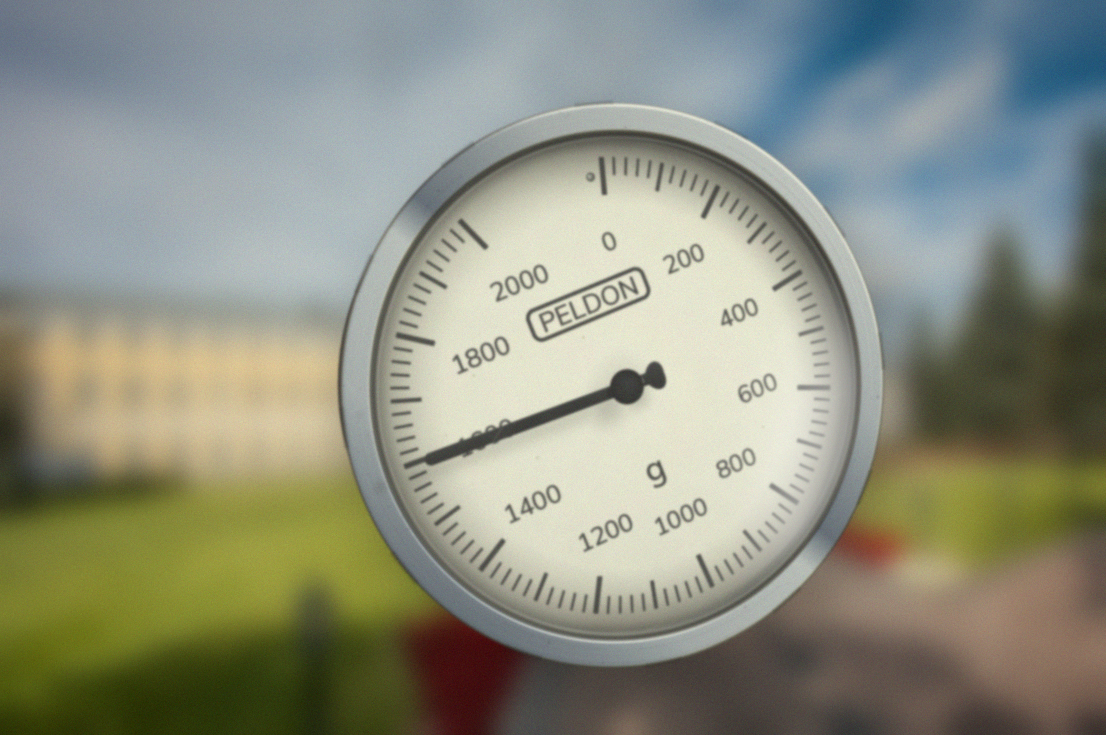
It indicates {"value": 1600, "unit": "g"}
